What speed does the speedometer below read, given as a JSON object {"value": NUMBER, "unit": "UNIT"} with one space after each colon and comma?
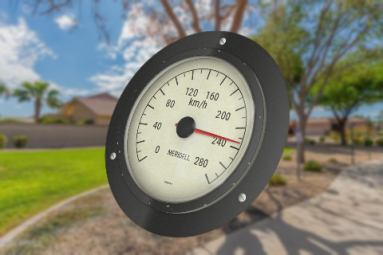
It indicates {"value": 235, "unit": "km/h"}
